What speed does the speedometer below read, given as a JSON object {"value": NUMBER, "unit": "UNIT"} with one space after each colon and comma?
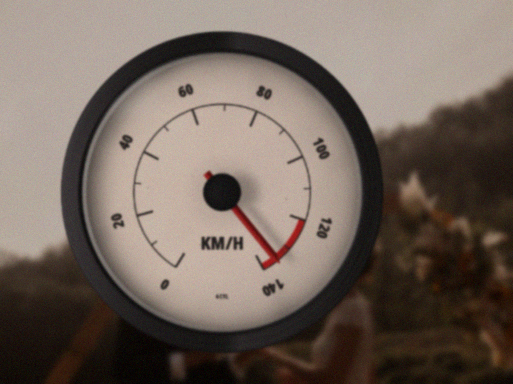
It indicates {"value": 135, "unit": "km/h"}
